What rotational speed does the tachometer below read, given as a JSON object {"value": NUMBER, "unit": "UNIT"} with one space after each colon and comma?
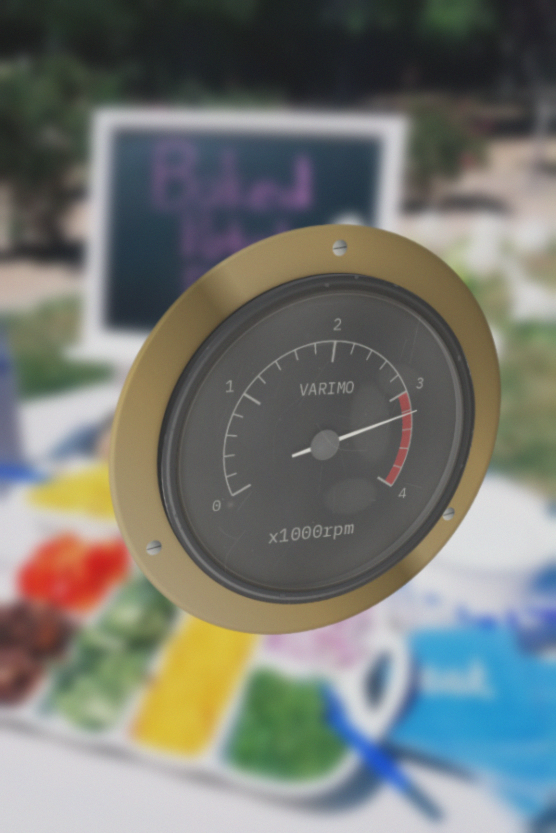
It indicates {"value": 3200, "unit": "rpm"}
